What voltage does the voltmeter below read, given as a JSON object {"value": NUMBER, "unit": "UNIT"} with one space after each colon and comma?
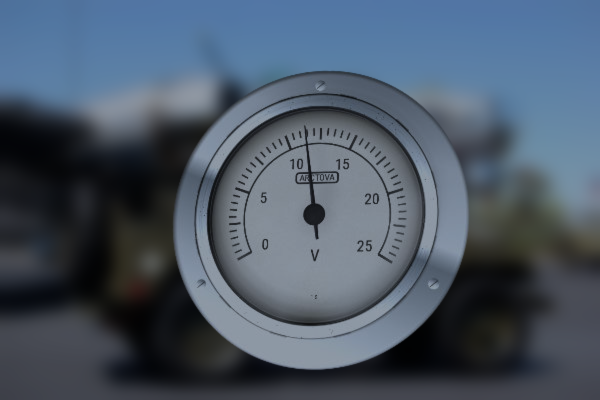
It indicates {"value": 11.5, "unit": "V"}
